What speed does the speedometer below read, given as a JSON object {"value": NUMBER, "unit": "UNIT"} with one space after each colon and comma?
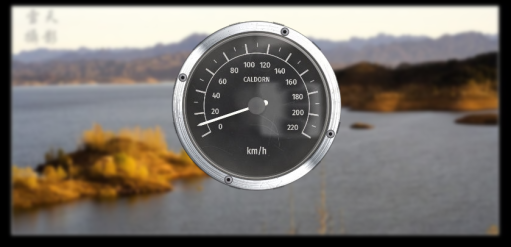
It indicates {"value": 10, "unit": "km/h"}
